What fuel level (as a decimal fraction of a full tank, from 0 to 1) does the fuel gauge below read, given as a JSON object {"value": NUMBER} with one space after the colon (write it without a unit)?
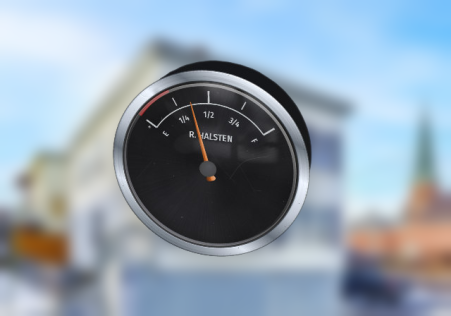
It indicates {"value": 0.375}
